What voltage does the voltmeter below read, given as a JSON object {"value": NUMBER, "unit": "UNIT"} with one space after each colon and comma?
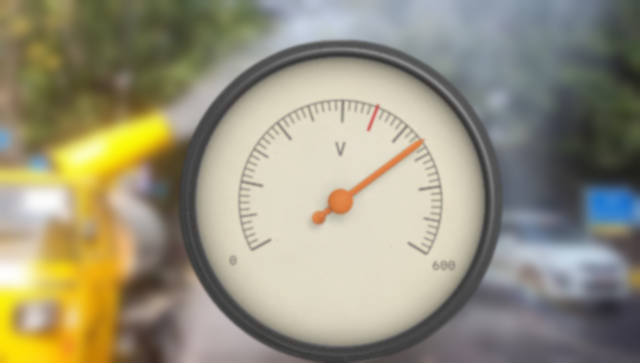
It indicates {"value": 430, "unit": "V"}
